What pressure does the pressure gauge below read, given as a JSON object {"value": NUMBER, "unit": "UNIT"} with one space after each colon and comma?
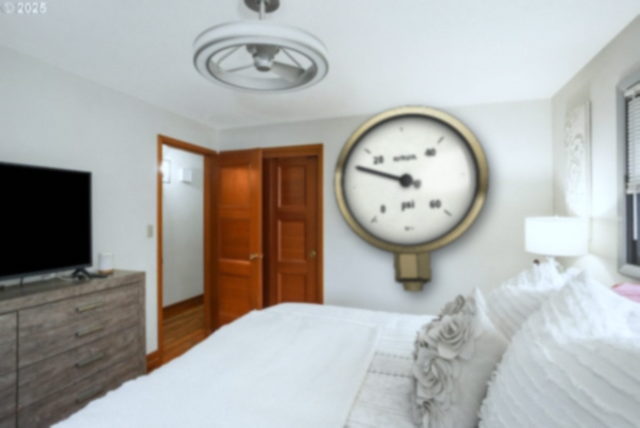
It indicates {"value": 15, "unit": "psi"}
